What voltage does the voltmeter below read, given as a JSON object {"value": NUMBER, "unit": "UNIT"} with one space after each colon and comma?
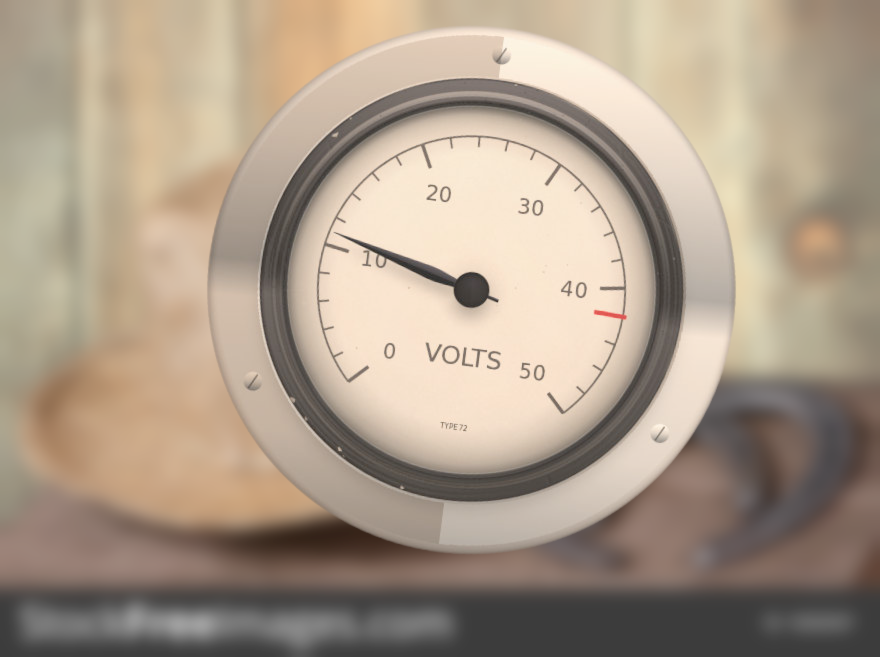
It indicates {"value": 11, "unit": "V"}
